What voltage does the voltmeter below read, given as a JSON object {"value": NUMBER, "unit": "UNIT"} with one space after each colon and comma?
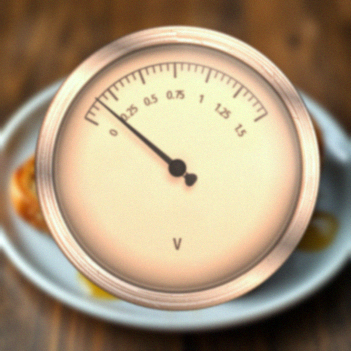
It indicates {"value": 0.15, "unit": "V"}
